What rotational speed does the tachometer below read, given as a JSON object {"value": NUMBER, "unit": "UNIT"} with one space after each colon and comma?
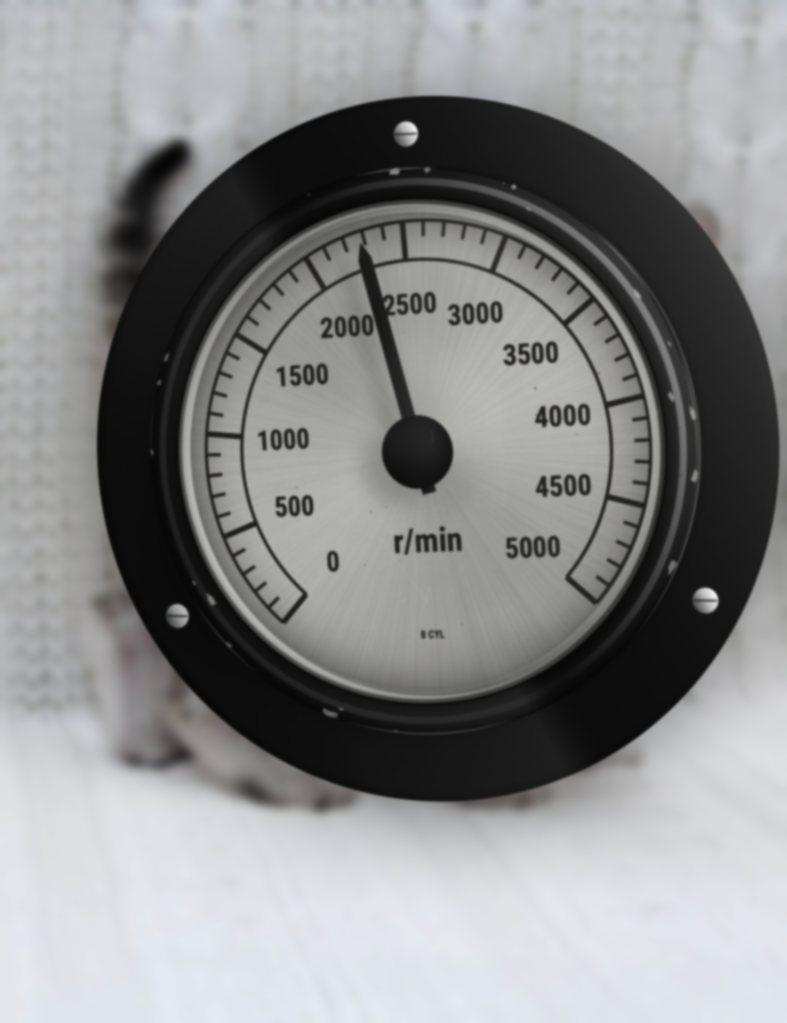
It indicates {"value": 2300, "unit": "rpm"}
